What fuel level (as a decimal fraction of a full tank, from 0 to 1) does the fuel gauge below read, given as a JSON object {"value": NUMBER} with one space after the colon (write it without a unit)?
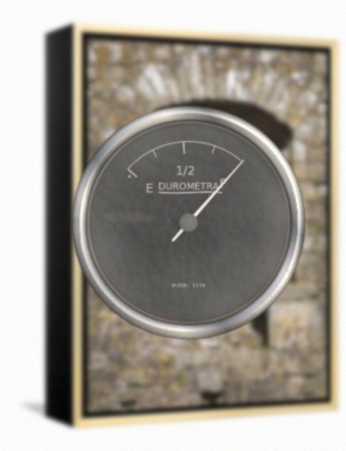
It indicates {"value": 1}
